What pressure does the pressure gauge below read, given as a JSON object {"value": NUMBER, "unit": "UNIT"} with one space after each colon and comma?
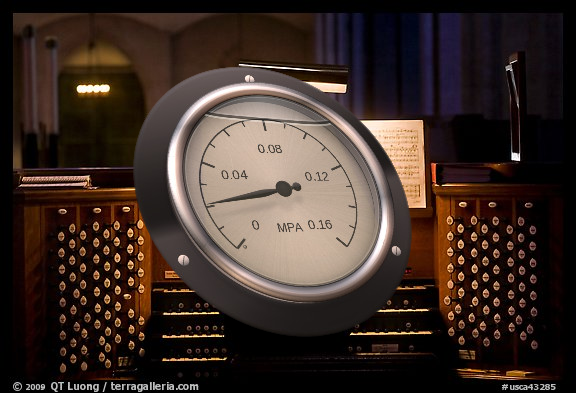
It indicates {"value": 0.02, "unit": "MPa"}
